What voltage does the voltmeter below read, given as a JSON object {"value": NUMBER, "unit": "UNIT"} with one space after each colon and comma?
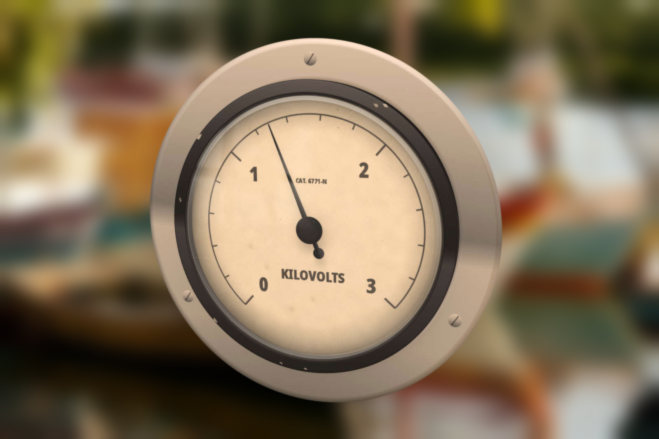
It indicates {"value": 1.3, "unit": "kV"}
